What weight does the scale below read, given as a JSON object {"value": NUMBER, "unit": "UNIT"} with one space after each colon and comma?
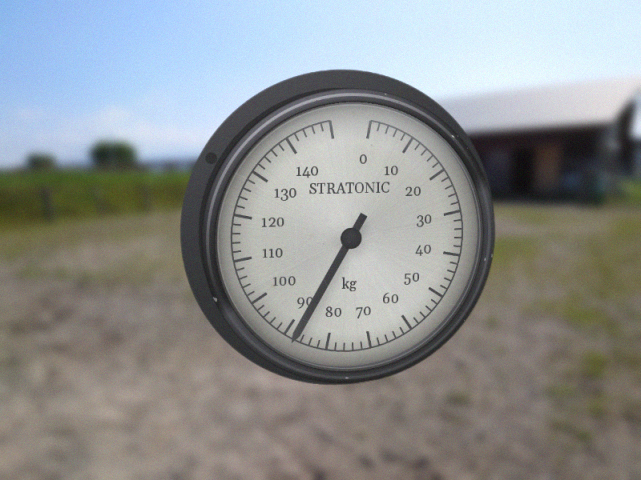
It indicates {"value": 88, "unit": "kg"}
